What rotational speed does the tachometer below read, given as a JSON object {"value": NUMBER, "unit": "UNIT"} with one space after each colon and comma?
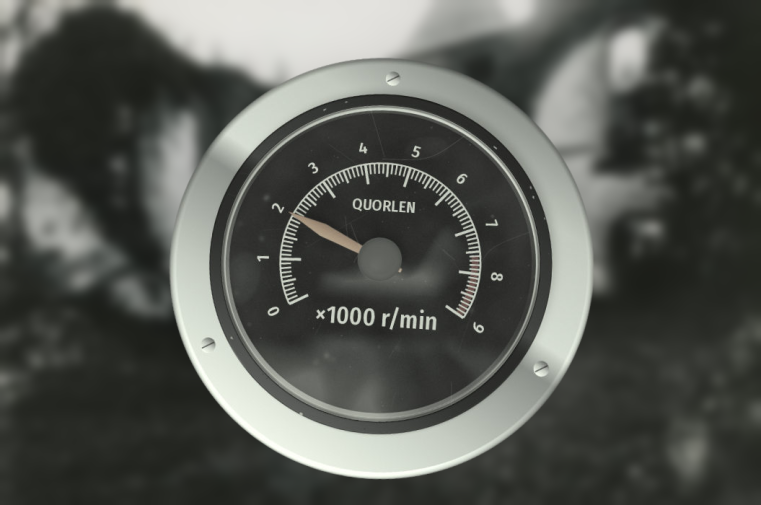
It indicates {"value": 2000, "unit": "rpm"}
